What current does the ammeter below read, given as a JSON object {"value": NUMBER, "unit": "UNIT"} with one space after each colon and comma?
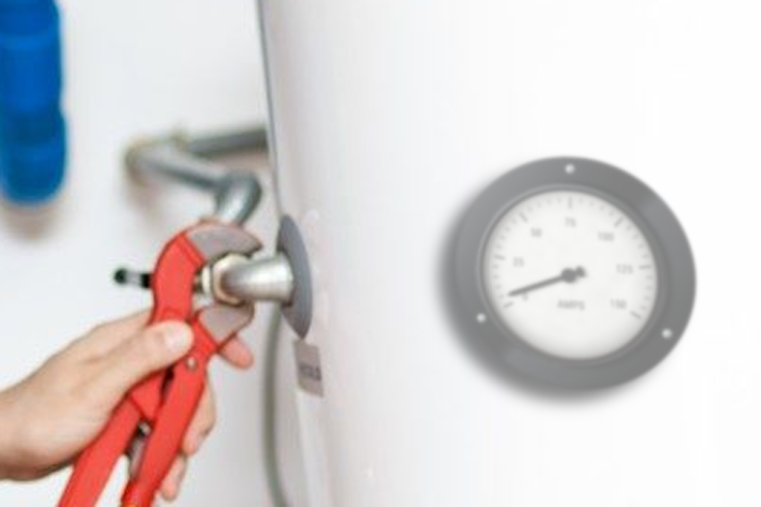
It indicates {"value": 5, "unit": "A"}
